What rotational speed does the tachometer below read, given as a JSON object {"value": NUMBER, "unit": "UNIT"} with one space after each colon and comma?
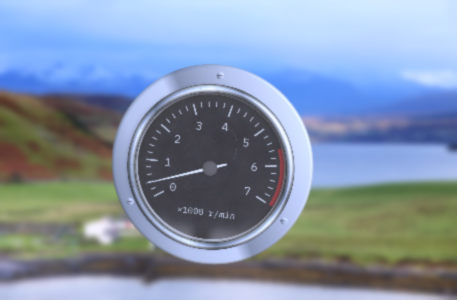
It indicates {"value": 400, "unit": "rpm"}
